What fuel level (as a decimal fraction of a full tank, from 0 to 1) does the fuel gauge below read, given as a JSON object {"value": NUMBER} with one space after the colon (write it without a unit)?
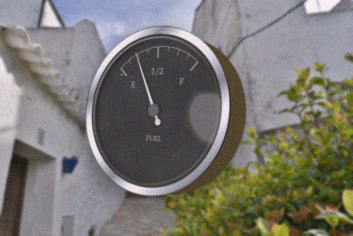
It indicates {"value": 0.25}
